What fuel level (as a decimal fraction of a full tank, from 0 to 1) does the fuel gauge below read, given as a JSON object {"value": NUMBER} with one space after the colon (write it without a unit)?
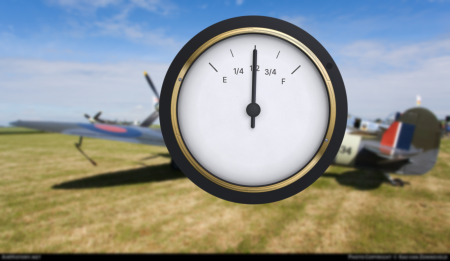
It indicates {"value": 0.5}
